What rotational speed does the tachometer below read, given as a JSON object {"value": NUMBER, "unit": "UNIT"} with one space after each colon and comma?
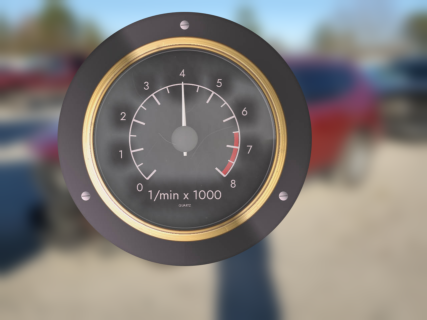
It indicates {"value": 4000, "unit": "rpm"}
